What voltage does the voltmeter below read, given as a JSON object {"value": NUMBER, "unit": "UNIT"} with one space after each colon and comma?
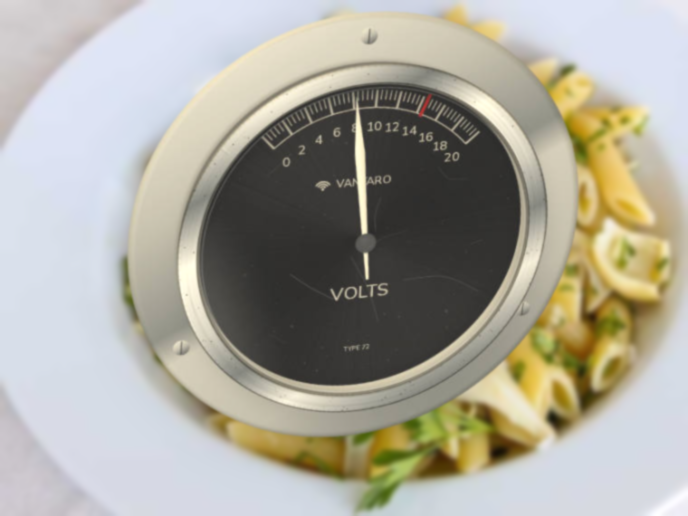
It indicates {"value": 8, "unit": "V"}
